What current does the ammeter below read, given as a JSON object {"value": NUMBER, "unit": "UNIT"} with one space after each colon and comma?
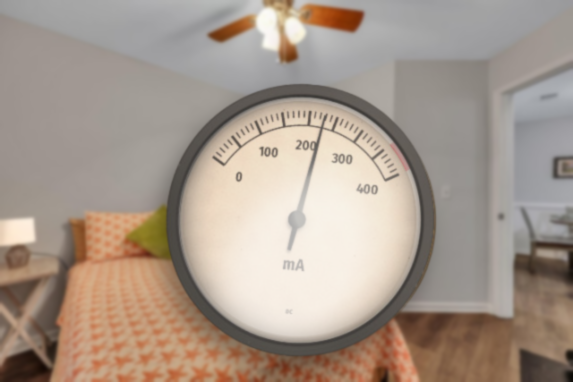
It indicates {"value": 230, "unit": "mA"}
